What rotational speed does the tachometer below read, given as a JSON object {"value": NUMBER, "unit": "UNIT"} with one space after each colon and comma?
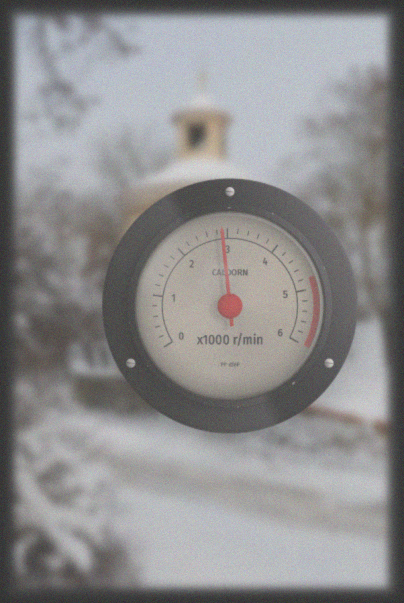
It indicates {"value": 2900, "unit": "rpm"}
